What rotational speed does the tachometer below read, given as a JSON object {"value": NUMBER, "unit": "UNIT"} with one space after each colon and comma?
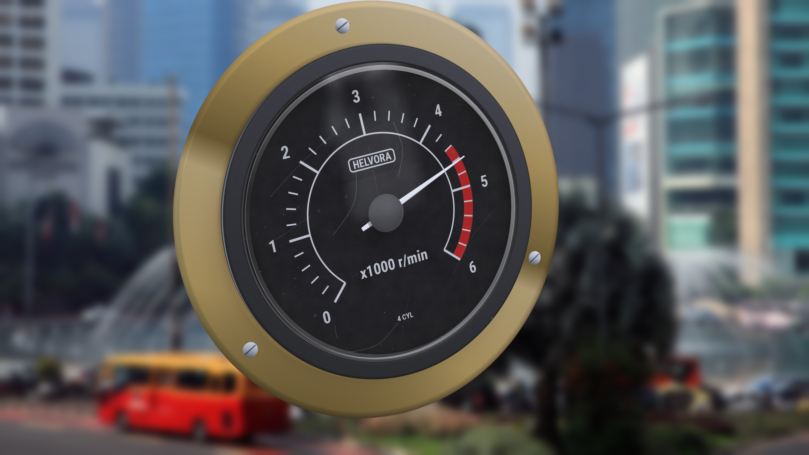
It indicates {"value": 4600, "unit": "rpm"}
